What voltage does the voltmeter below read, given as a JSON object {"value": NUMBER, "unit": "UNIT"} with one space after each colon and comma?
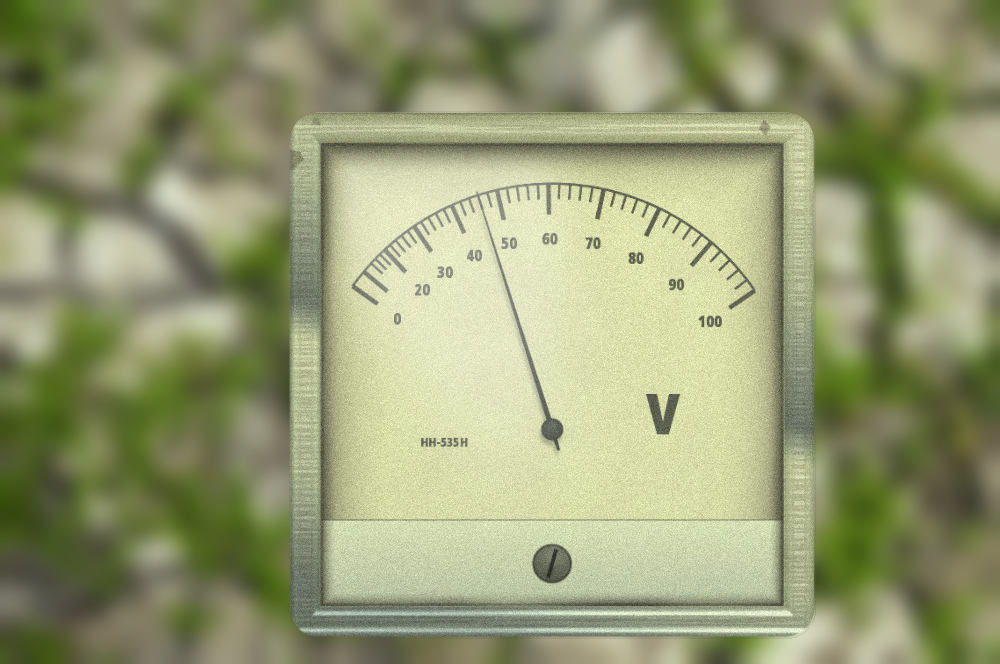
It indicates {"value": 46, "unit": "V"}
